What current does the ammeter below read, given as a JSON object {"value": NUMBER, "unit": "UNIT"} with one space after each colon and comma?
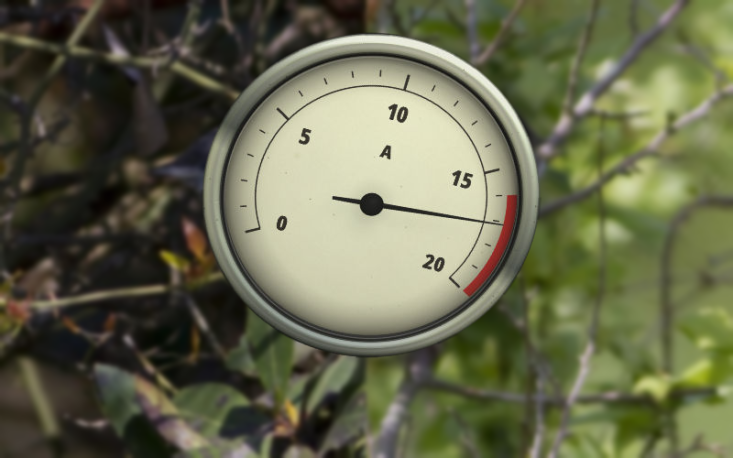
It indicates {"value": 17, "unit": "A"}
